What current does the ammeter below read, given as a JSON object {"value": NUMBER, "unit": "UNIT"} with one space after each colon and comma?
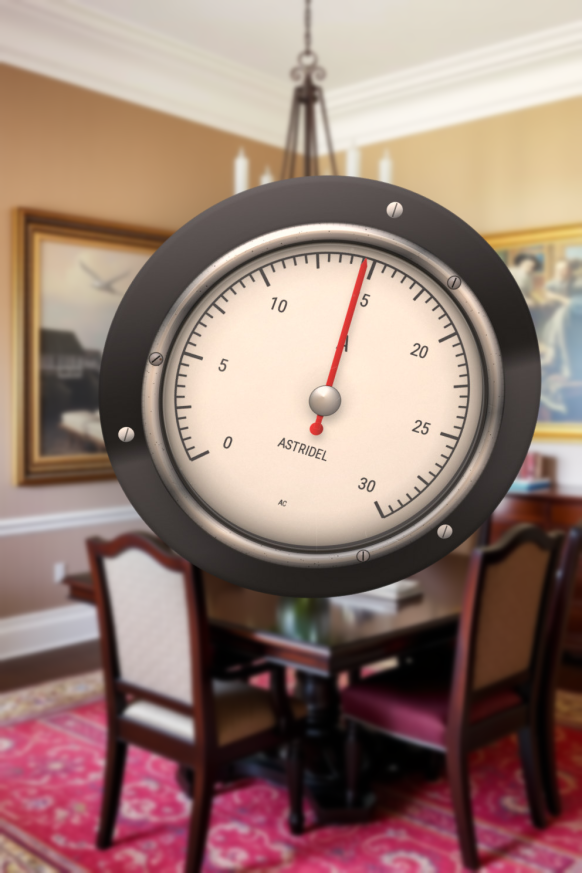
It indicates {"value": 14.5, "unit": "A"}
